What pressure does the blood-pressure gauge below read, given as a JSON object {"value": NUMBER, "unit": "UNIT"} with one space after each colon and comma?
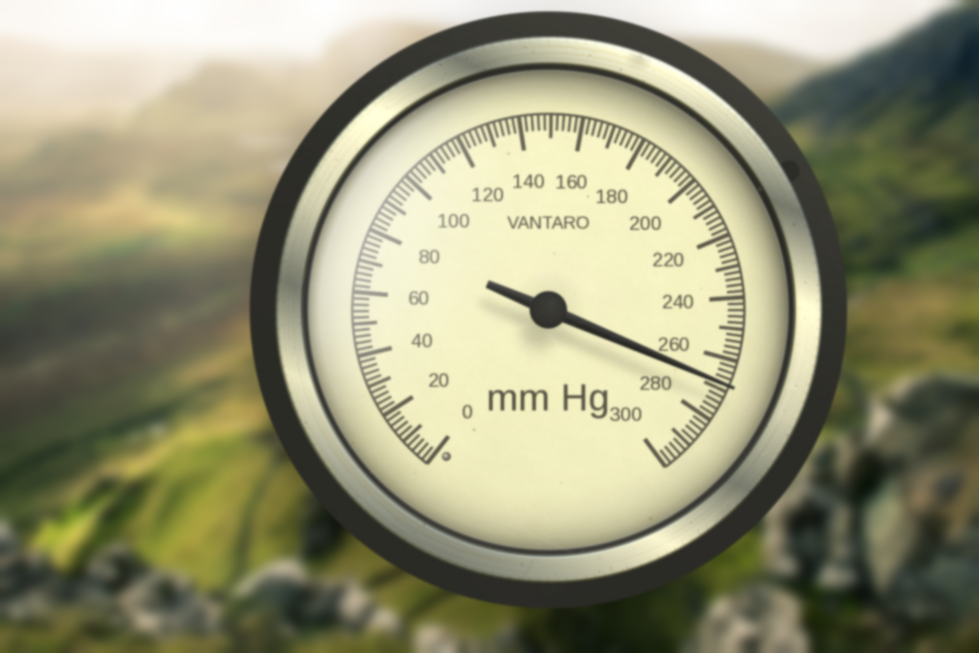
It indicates {"value": 268, "unit": "mmHg"}
